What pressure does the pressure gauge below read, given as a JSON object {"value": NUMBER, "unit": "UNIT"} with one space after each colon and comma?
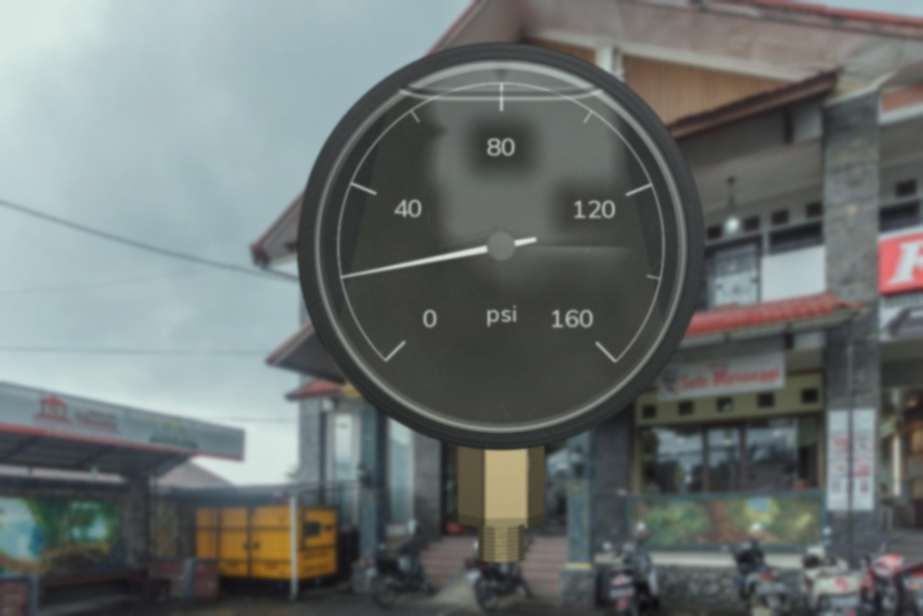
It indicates {"value": 20, "unit": "psi"}
